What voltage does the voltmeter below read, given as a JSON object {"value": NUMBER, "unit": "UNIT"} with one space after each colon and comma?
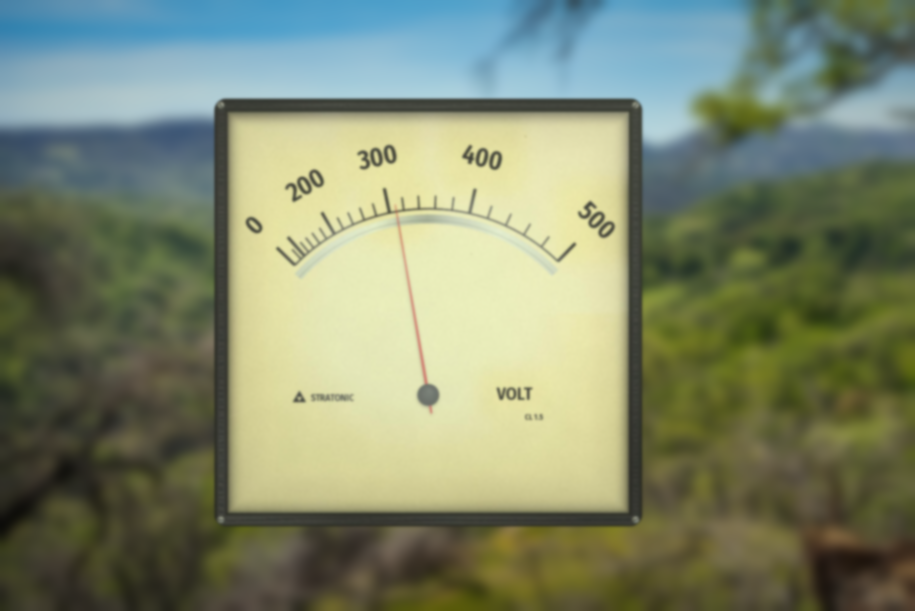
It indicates {"value": 310, "unit": "V"}
